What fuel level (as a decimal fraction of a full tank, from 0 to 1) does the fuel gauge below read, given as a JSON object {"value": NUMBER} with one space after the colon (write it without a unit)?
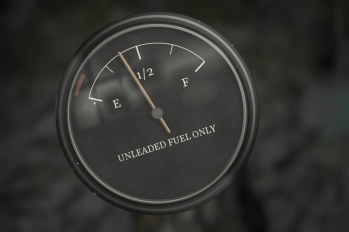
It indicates {"value": 0.375}
